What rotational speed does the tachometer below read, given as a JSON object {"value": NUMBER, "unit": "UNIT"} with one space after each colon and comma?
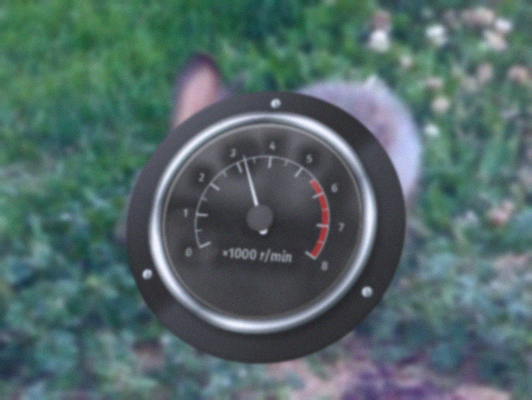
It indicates {"value": 3250, "unit": "rpm"}
